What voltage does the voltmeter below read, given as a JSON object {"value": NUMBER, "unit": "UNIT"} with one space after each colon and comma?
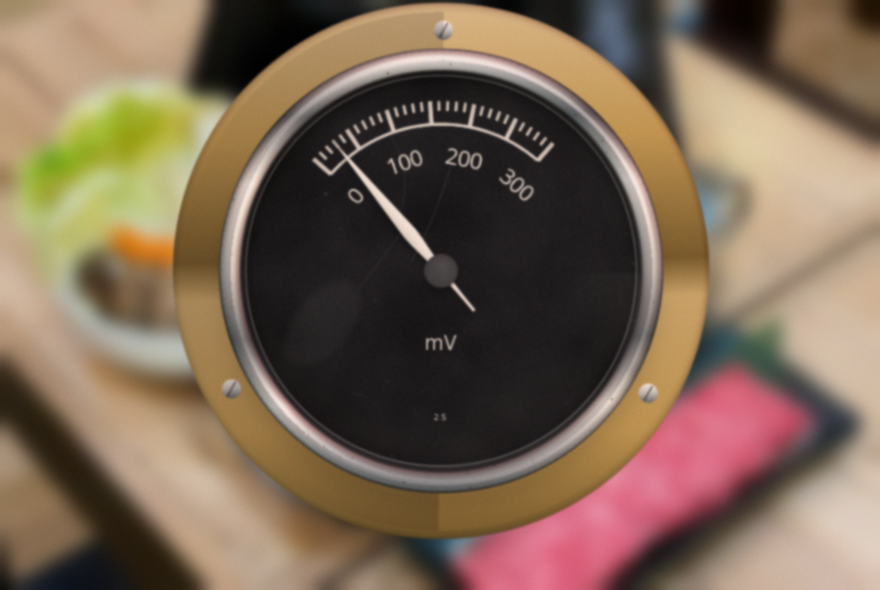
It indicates {"value": 30, "unit": "mV"}
